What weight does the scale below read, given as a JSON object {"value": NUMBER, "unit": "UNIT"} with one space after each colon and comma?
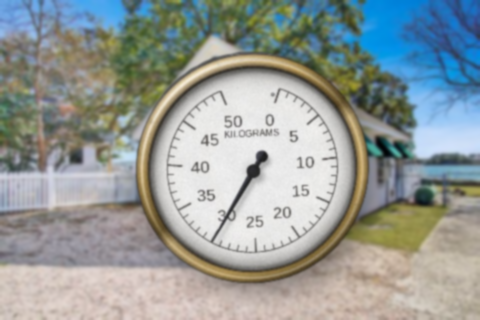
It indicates {"value": 30, "unit": "kg"}
